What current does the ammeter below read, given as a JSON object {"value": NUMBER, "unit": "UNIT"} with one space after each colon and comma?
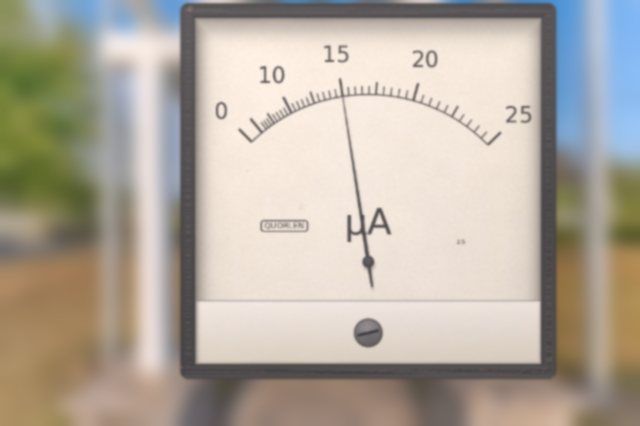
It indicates {"value": 15, "unit": "µA"}
